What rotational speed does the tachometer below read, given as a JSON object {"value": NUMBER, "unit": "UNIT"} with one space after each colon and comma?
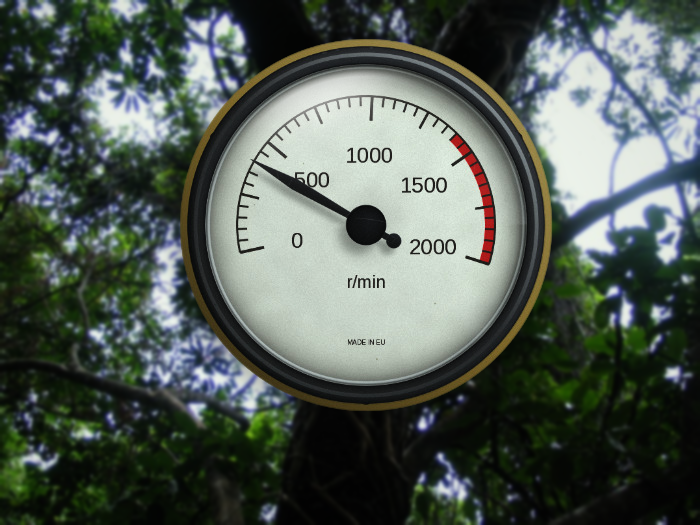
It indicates {"value": 400, "unit": "rpm"}
